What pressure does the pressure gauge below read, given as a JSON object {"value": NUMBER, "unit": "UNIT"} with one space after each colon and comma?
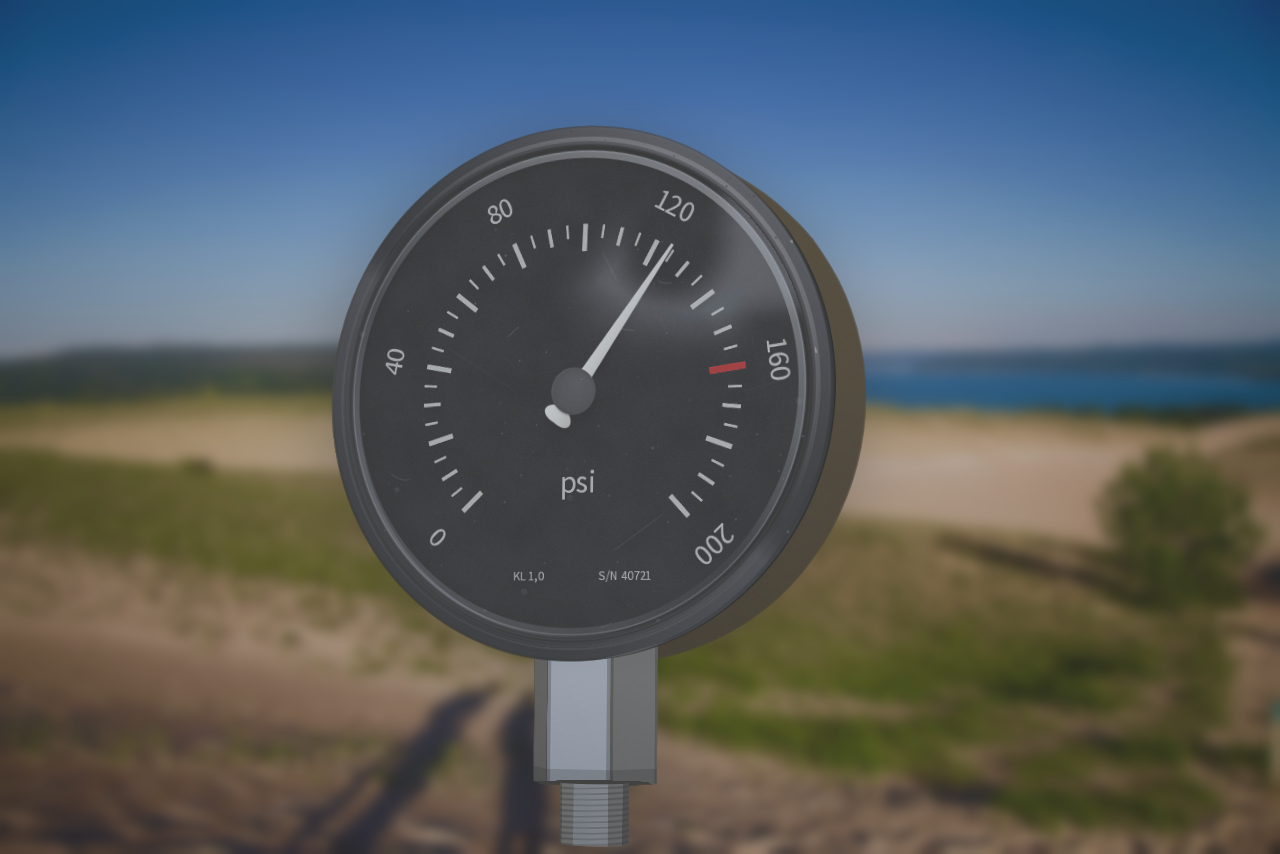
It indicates {"value": 125, "unit": "psi"}
